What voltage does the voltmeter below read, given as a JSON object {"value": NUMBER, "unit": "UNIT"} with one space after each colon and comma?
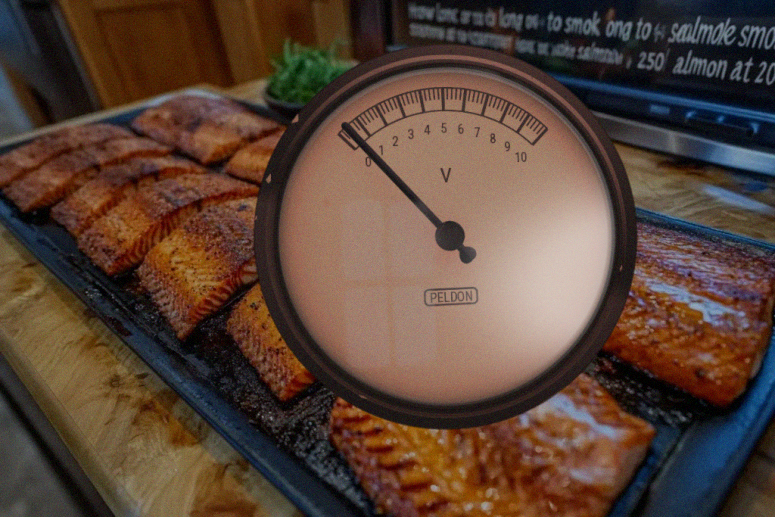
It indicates {"value": 0.4, "unit": "V"}
